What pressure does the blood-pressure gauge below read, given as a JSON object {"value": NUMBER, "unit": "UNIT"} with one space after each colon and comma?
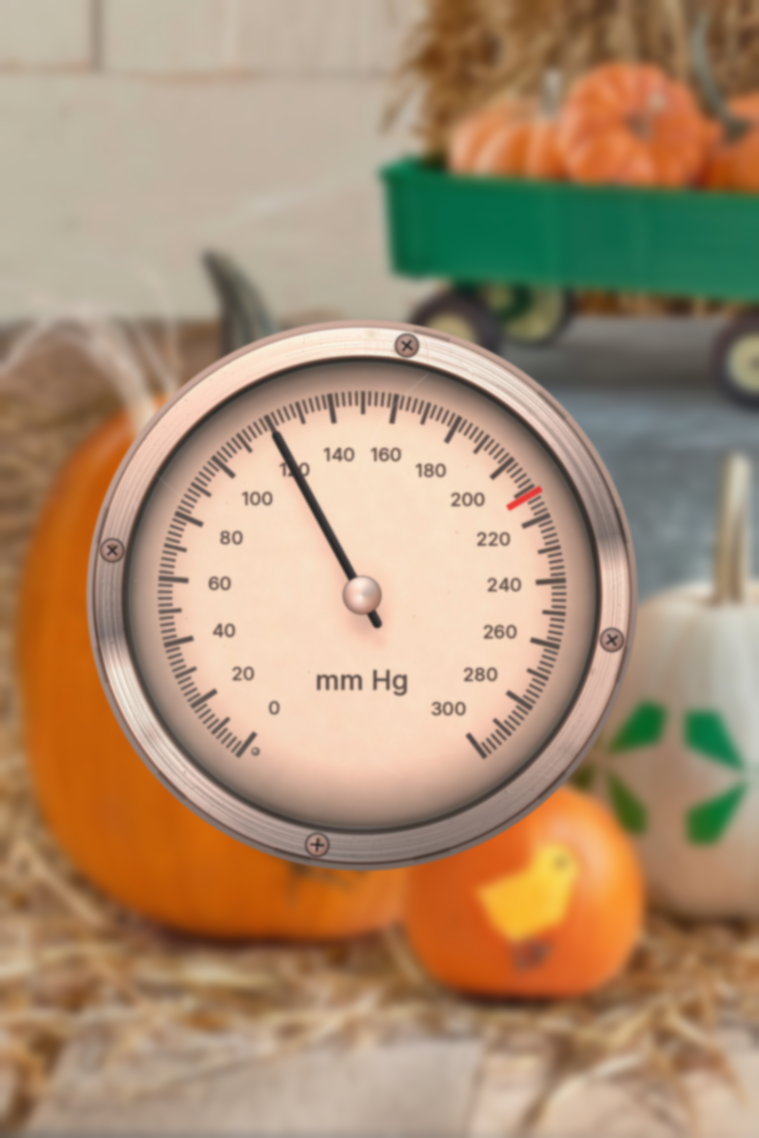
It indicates {"value": 120, "unit": "mmHg"}
